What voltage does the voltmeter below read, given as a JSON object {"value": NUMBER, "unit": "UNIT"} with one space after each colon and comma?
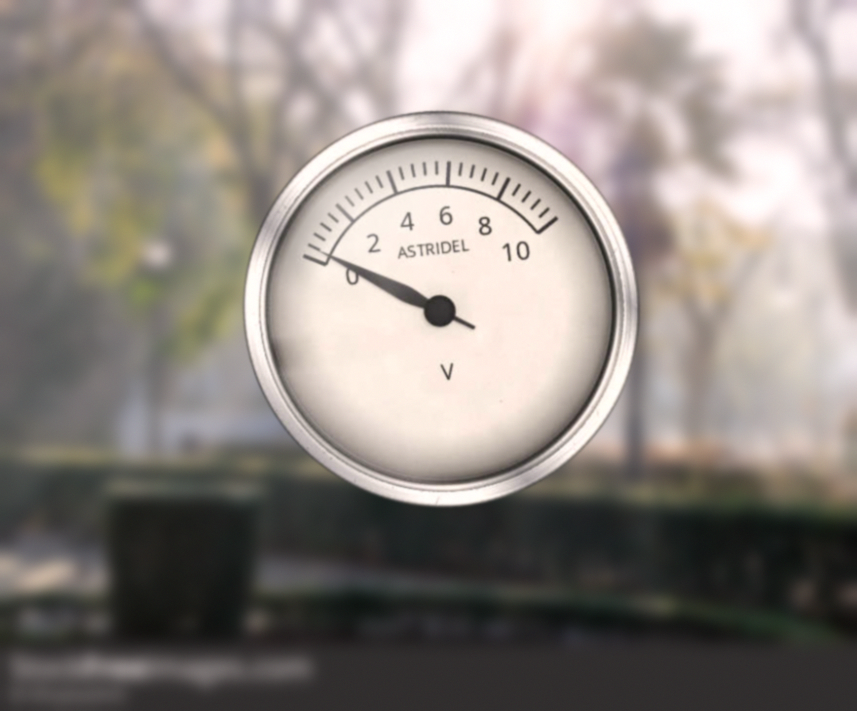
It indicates {"value": 0.4, "unit": "V"}
